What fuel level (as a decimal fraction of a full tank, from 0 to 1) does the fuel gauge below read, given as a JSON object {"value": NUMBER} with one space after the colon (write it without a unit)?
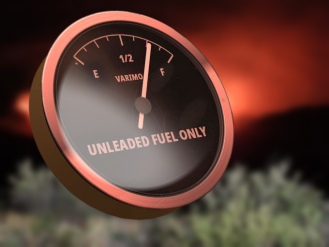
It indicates {"value": 0.75}
